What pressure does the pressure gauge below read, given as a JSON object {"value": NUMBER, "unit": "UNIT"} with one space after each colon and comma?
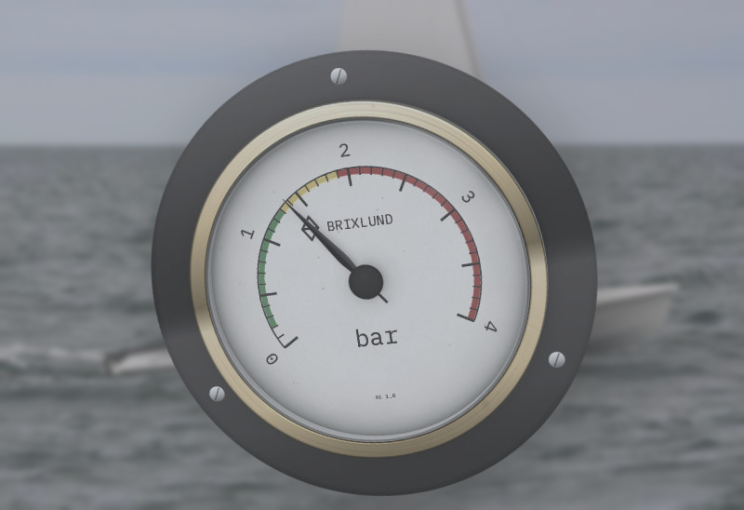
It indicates {"value": 1.4, "unit": "bar"}
